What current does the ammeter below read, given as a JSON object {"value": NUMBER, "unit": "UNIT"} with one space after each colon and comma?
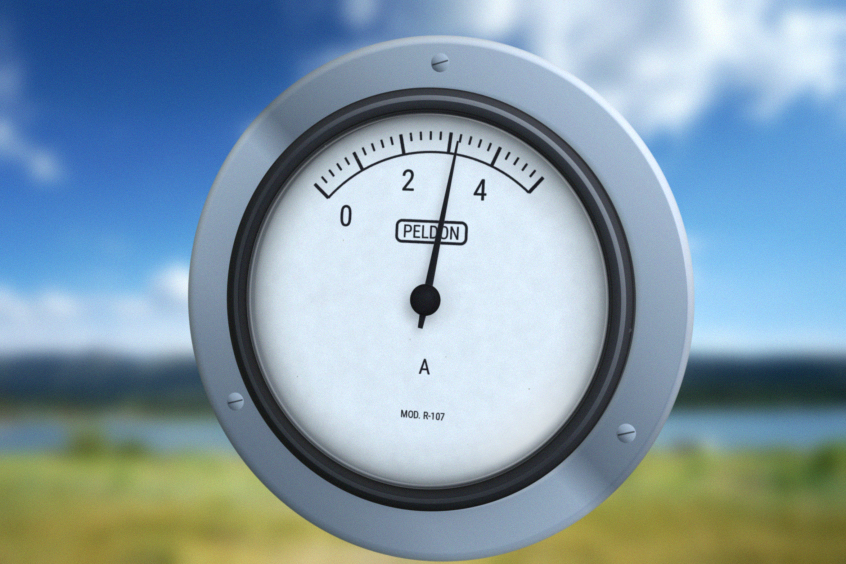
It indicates {"value": 3.2, "unit": "A"}
